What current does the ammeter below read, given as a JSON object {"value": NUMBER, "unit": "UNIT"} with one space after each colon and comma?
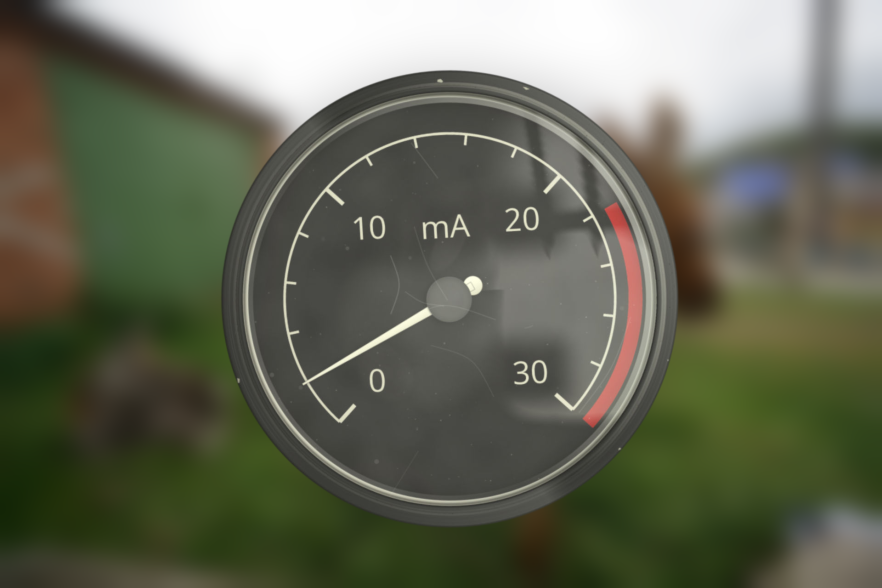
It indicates {"value": 2, "unit": "mA"}
